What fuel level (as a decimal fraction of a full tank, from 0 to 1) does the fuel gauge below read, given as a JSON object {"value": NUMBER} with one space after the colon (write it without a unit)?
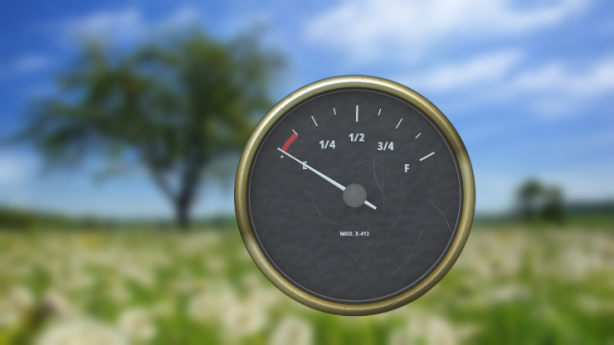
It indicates {"value": 0}
